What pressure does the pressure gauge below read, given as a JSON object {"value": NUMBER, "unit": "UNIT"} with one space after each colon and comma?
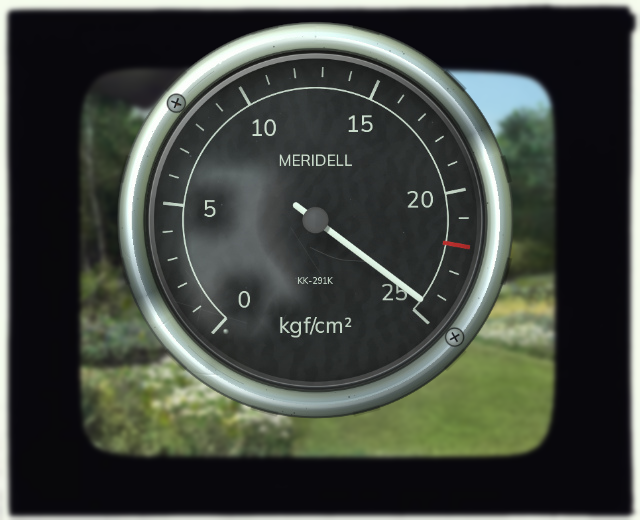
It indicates {"value": 24.5, "unit": "kg/cm²"}
